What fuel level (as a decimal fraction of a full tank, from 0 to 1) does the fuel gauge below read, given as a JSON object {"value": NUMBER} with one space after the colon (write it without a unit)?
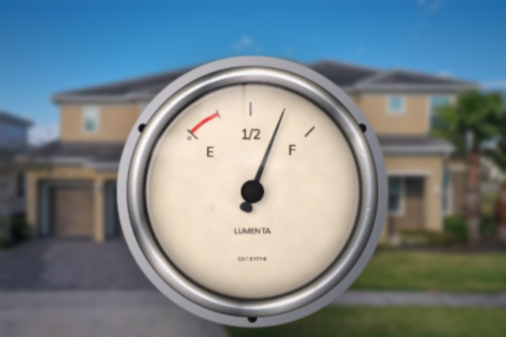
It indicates {"value": 0.75}
